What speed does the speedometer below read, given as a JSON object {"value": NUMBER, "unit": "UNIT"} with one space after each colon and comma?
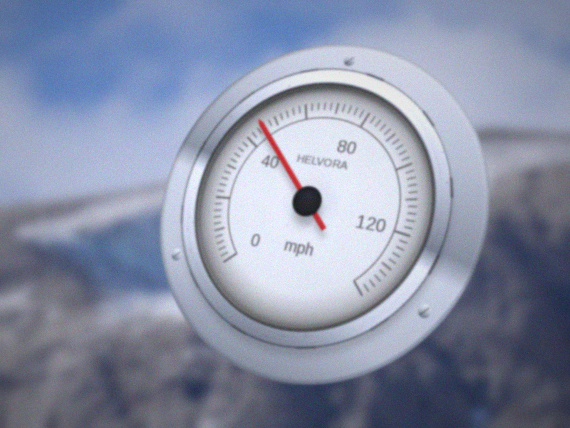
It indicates {"value": 46, "unit": "mph"}
